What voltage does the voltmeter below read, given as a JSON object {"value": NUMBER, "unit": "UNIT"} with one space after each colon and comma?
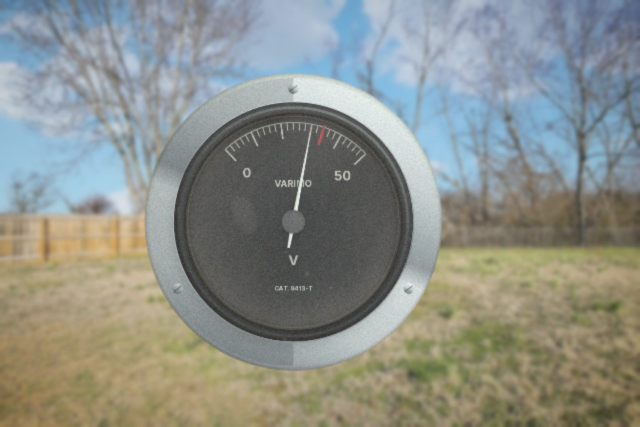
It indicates {"value": 30, "unit": "V"}
